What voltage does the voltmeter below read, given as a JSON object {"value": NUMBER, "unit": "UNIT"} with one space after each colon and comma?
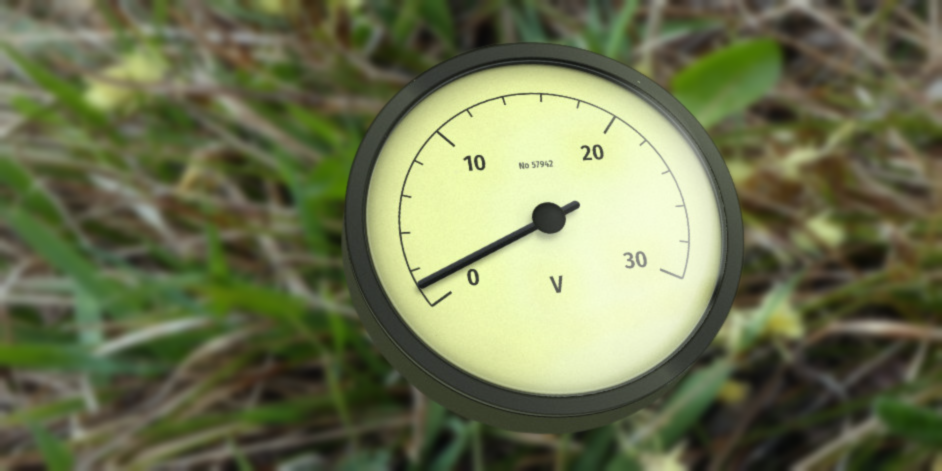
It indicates {"value": 1, "unit": "V"}
